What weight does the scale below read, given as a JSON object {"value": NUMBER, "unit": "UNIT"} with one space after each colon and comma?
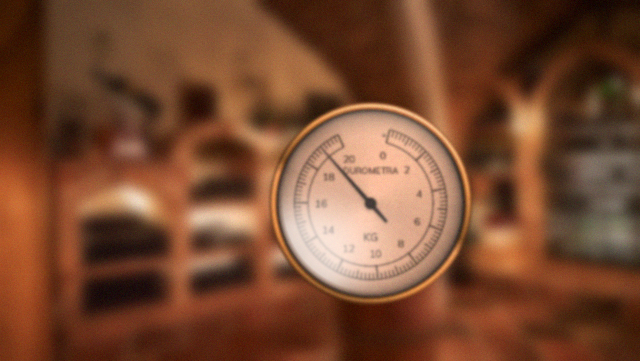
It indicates {"value": 19, "unit": "kg"}
